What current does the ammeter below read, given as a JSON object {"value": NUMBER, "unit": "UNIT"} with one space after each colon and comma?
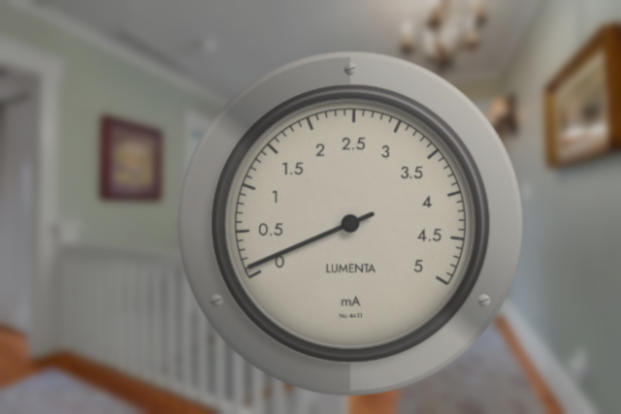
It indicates {"value": 0.1, "unit": "mA"}
